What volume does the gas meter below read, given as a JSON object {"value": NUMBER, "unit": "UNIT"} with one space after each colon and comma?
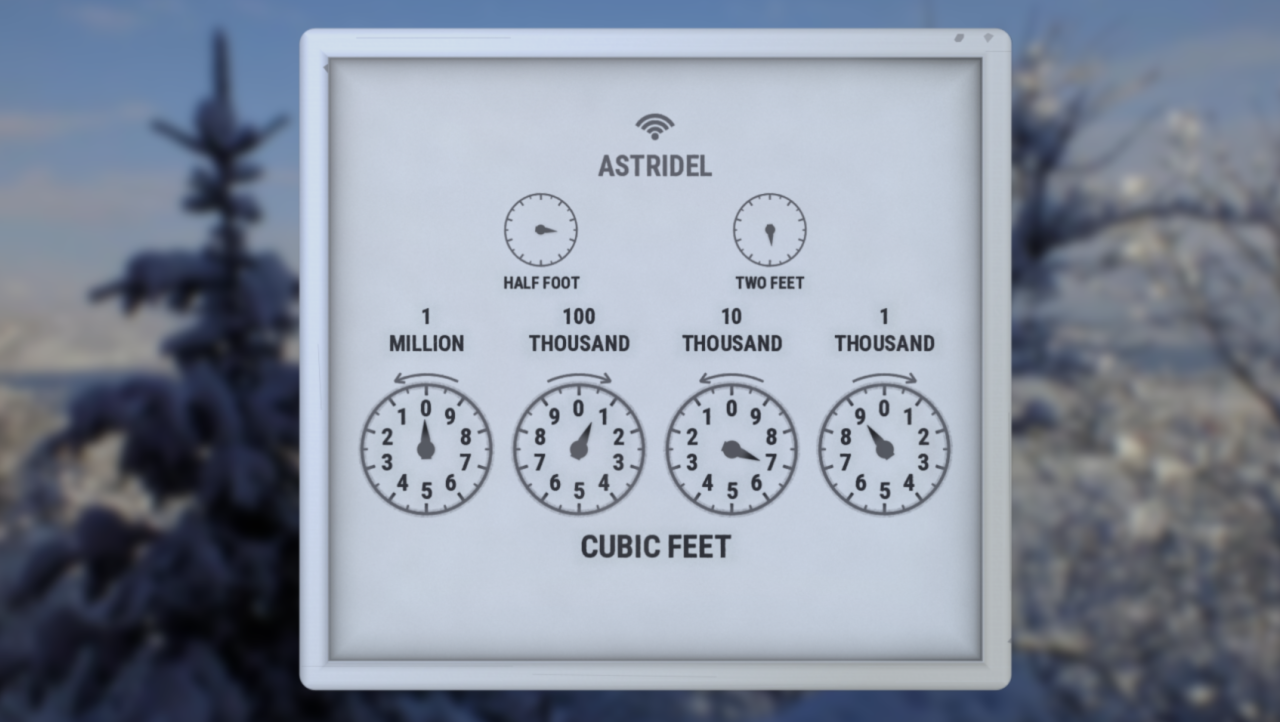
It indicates {"value": 6900, "unit": "ft³"}
